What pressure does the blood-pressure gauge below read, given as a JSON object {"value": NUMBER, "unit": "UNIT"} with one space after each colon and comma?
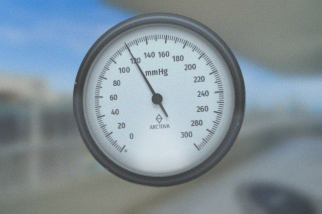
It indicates {"value": 120, "unit": "mmHg"}
